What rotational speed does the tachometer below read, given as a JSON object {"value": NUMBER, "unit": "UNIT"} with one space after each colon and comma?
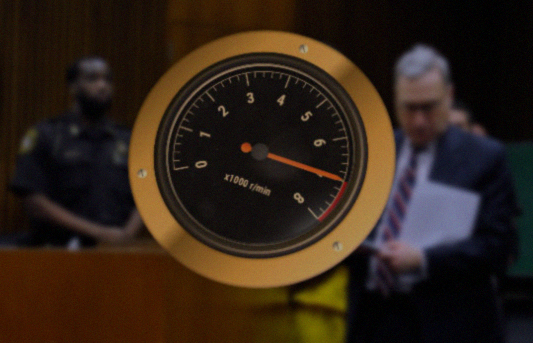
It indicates {"value": 7000, "unit": "rpm"}
